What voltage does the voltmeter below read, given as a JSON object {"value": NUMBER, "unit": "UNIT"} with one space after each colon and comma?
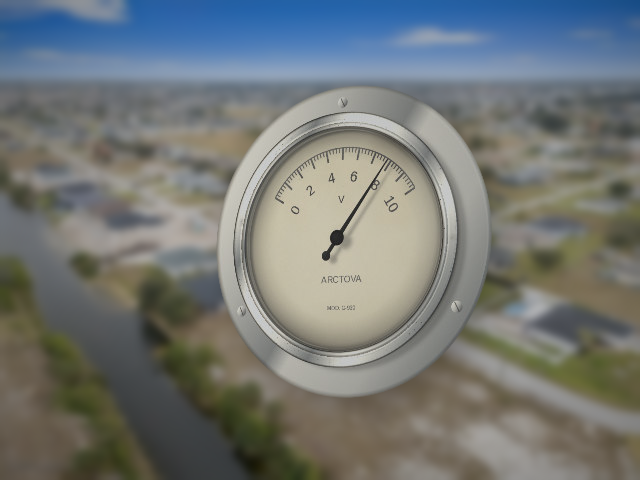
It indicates {"value": 8, "unit": "V"}
